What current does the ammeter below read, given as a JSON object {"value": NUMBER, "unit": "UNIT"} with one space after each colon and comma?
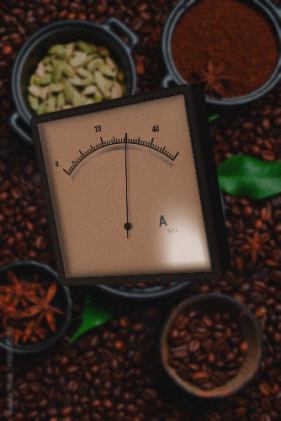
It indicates {"value": 30, "unit": "A"}
